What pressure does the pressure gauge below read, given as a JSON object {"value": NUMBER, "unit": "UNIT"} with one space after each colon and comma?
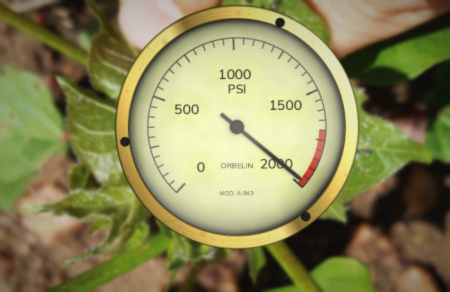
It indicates {"value": 1975, "unit": "psi"}
